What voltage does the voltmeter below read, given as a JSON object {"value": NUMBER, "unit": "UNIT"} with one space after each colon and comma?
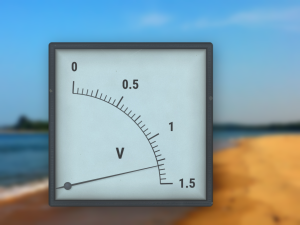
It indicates {"value": 1.3, "unit": "V"}
